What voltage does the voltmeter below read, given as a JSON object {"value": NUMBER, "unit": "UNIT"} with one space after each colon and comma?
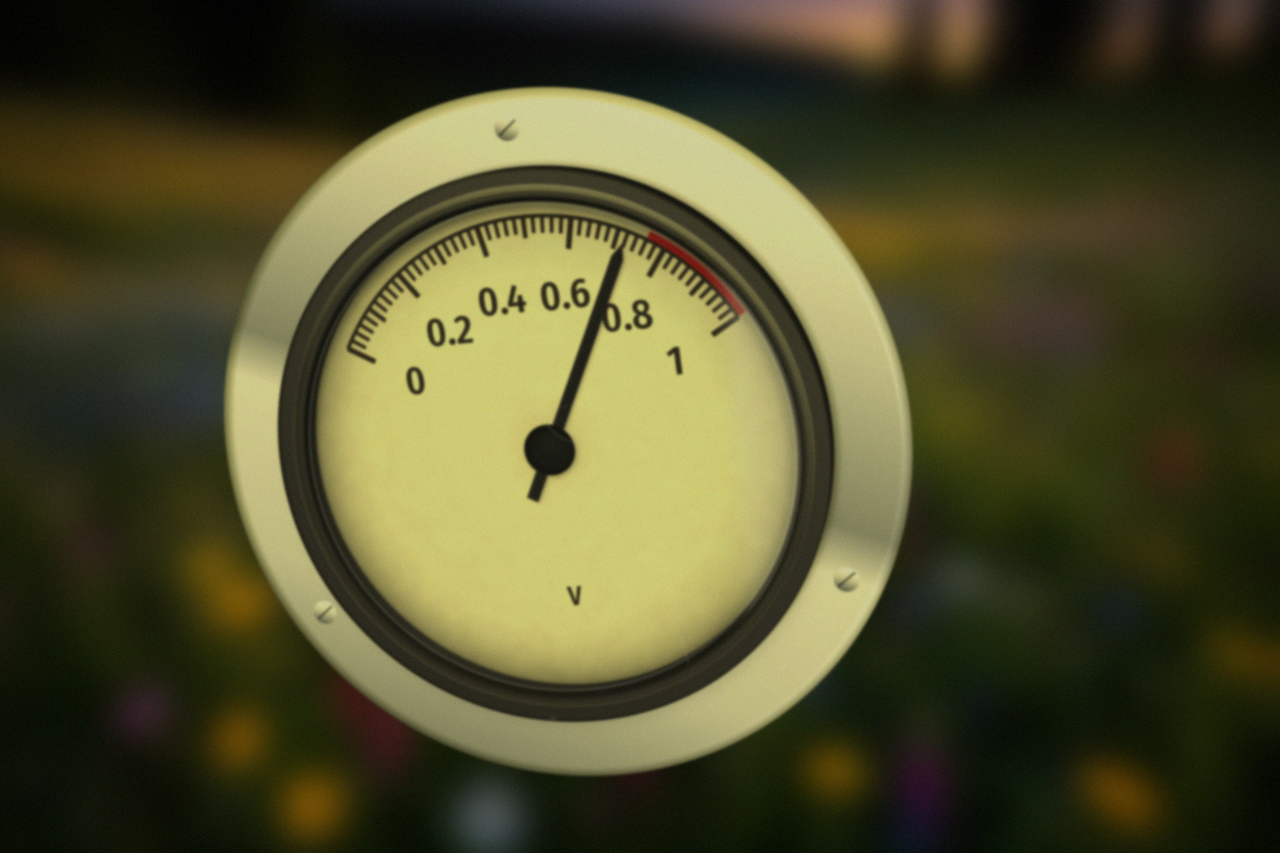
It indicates {"value": 0.72, "unit": "V"}
